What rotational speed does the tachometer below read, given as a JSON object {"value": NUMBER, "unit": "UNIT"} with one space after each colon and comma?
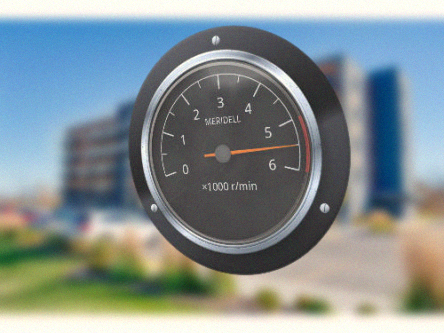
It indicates {"value": 5500, "unit": "rpm"}
